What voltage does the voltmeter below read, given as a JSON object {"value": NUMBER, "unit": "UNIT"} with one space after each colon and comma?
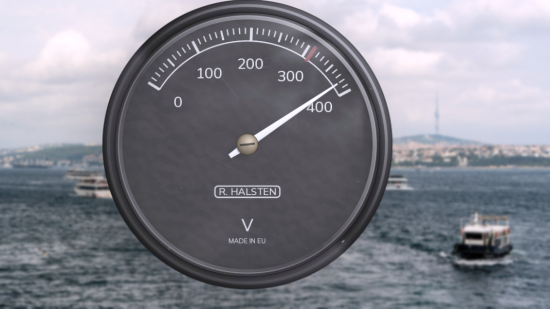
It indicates {"value": 380, "unit": "V"}
